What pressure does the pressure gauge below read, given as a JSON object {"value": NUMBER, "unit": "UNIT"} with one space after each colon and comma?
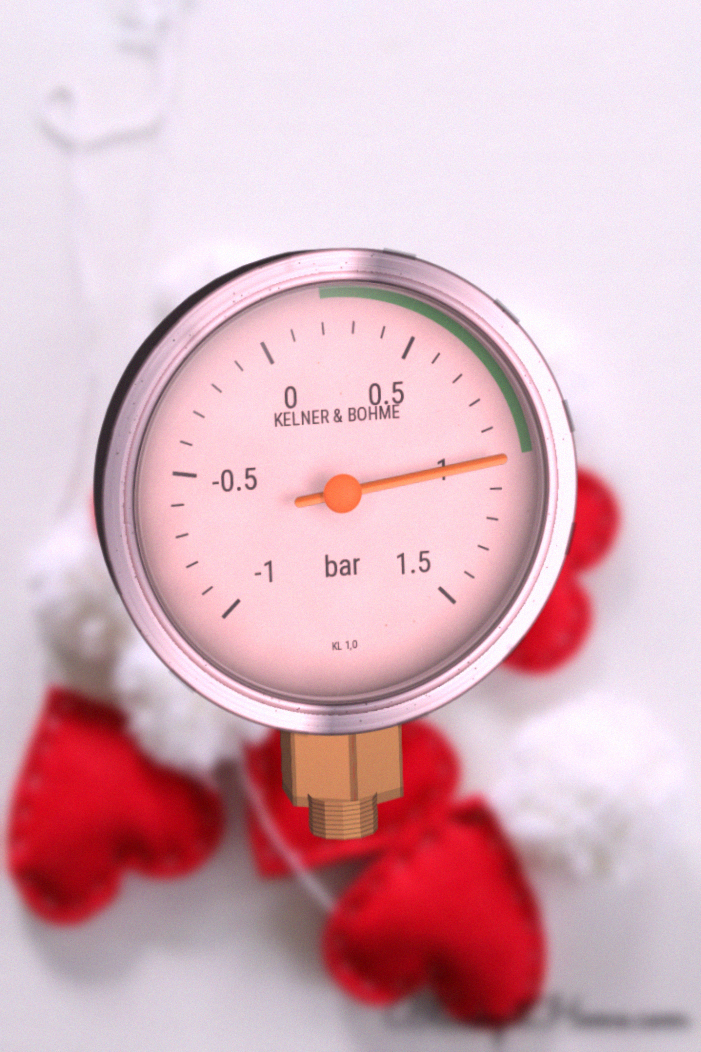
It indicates {"value": 1, "unit": "bar"}
